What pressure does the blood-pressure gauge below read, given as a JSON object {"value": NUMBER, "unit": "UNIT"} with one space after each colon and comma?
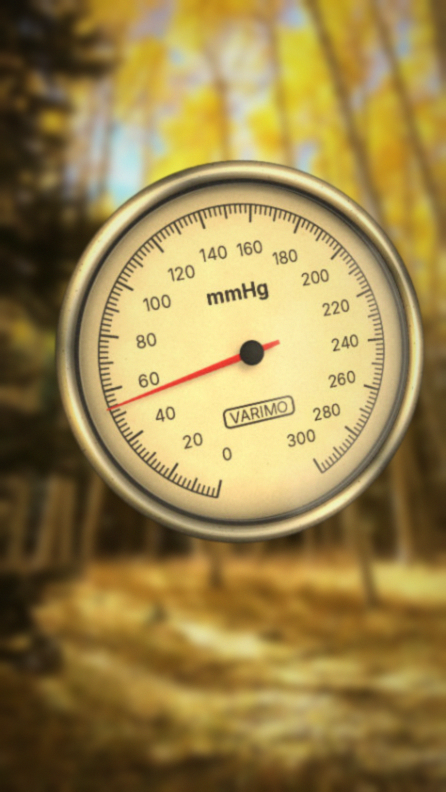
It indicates {"value": 54, "unit": "mmHg"}
